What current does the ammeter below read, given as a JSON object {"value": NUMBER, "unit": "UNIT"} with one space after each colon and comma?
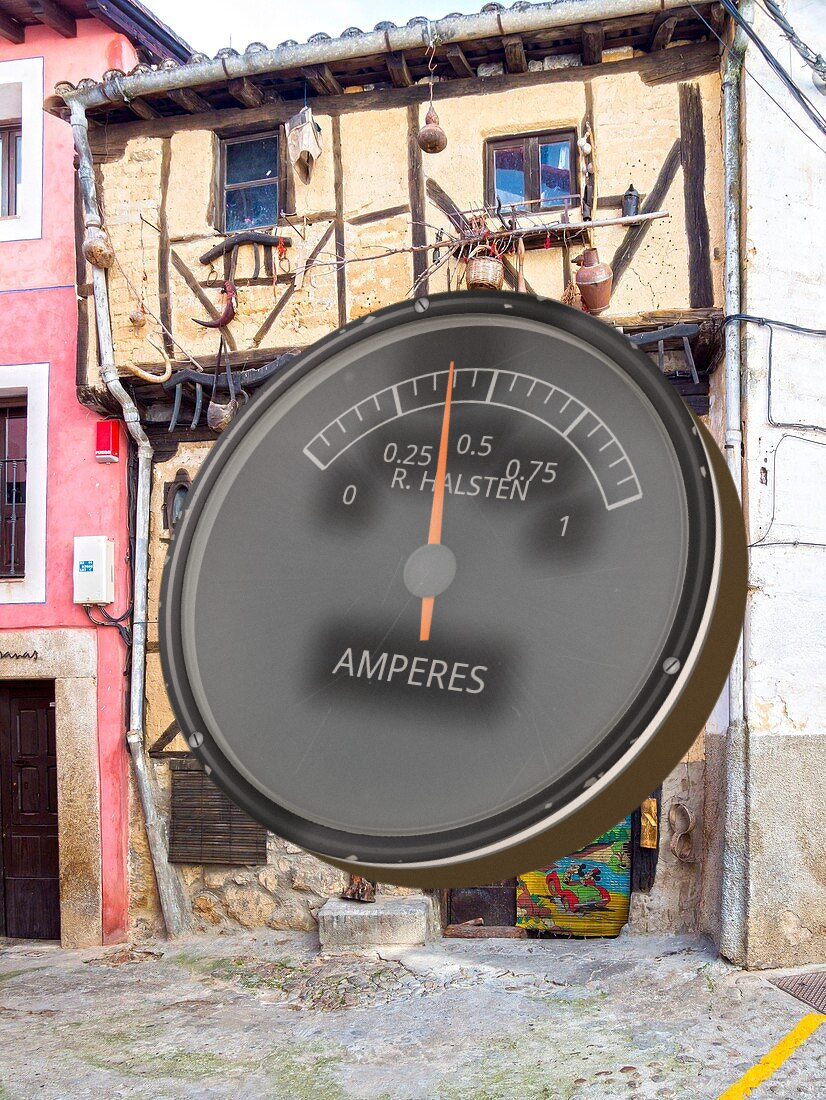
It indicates {"value": 0.4, "unit": "A"}
